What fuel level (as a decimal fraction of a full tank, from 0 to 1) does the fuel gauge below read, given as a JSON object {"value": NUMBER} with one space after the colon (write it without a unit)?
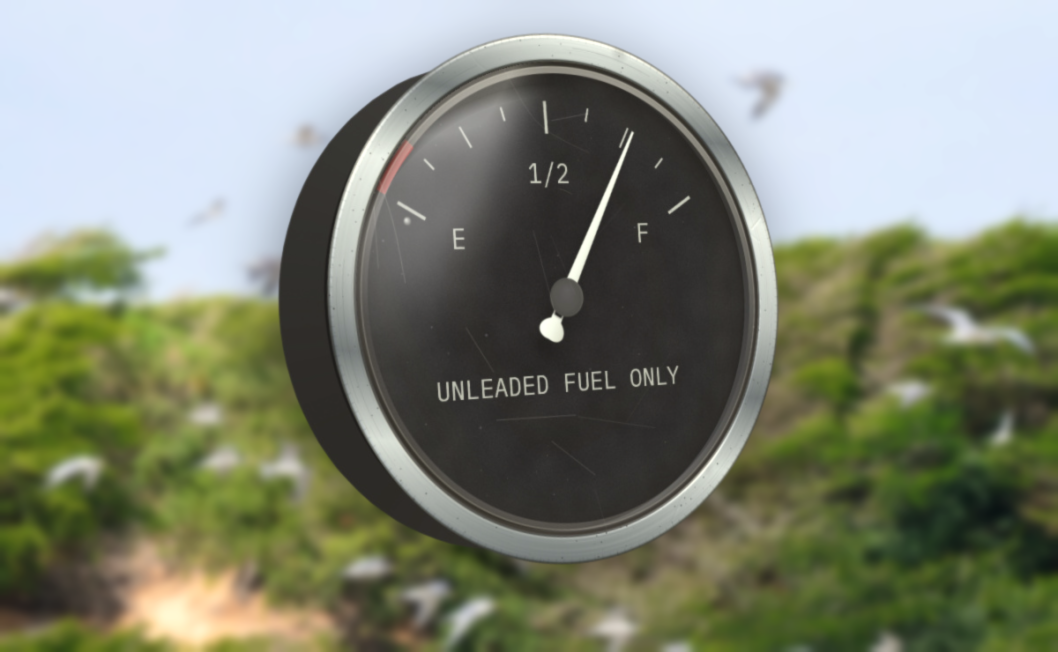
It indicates {"value": 0.75}
